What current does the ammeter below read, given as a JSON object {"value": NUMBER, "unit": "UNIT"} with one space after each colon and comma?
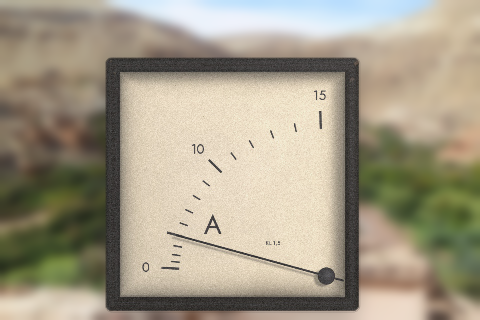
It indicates {"value": 5, "unit": "A"}
